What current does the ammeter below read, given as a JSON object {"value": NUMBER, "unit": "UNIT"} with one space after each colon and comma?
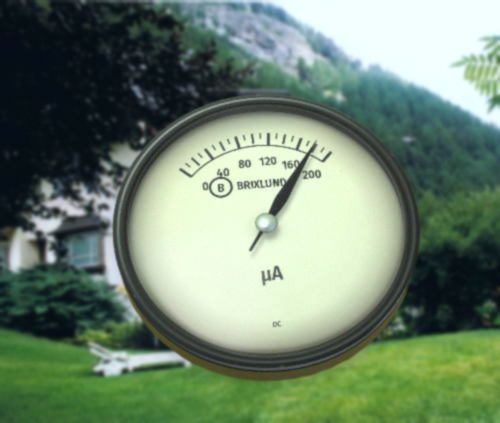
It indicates {"value": 180, "unit": "µA"}
